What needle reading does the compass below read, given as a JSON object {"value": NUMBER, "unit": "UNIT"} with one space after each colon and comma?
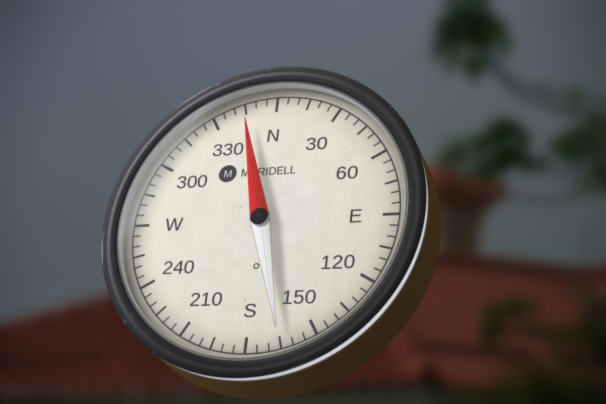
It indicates {"value": 345, "unit": "°"}
